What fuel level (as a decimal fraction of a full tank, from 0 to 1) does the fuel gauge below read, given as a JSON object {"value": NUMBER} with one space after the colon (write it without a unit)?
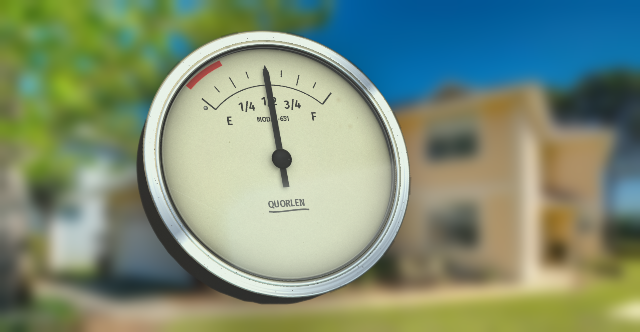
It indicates {"value": 0.5}
